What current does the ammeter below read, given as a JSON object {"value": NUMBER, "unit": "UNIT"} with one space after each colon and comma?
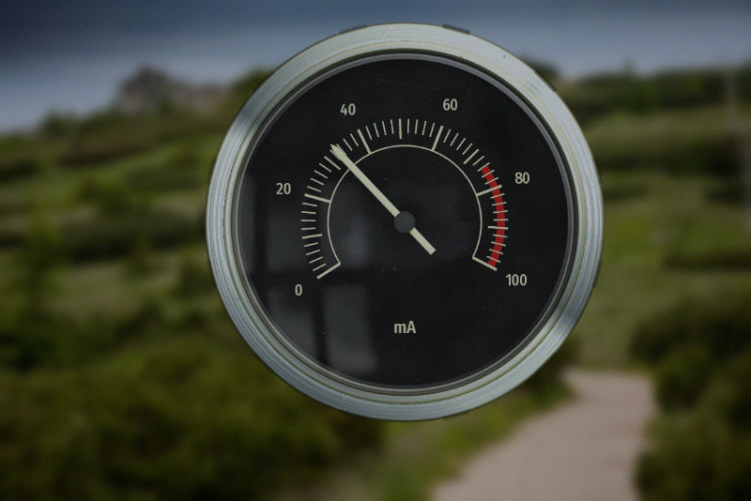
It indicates {"value": 33, "unit": "mA"}
